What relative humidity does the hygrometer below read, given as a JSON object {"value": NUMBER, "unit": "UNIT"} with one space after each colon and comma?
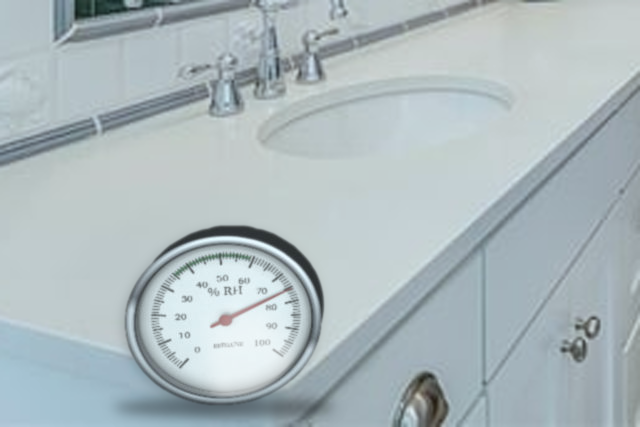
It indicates {"value": 75, "unit": "%"}
